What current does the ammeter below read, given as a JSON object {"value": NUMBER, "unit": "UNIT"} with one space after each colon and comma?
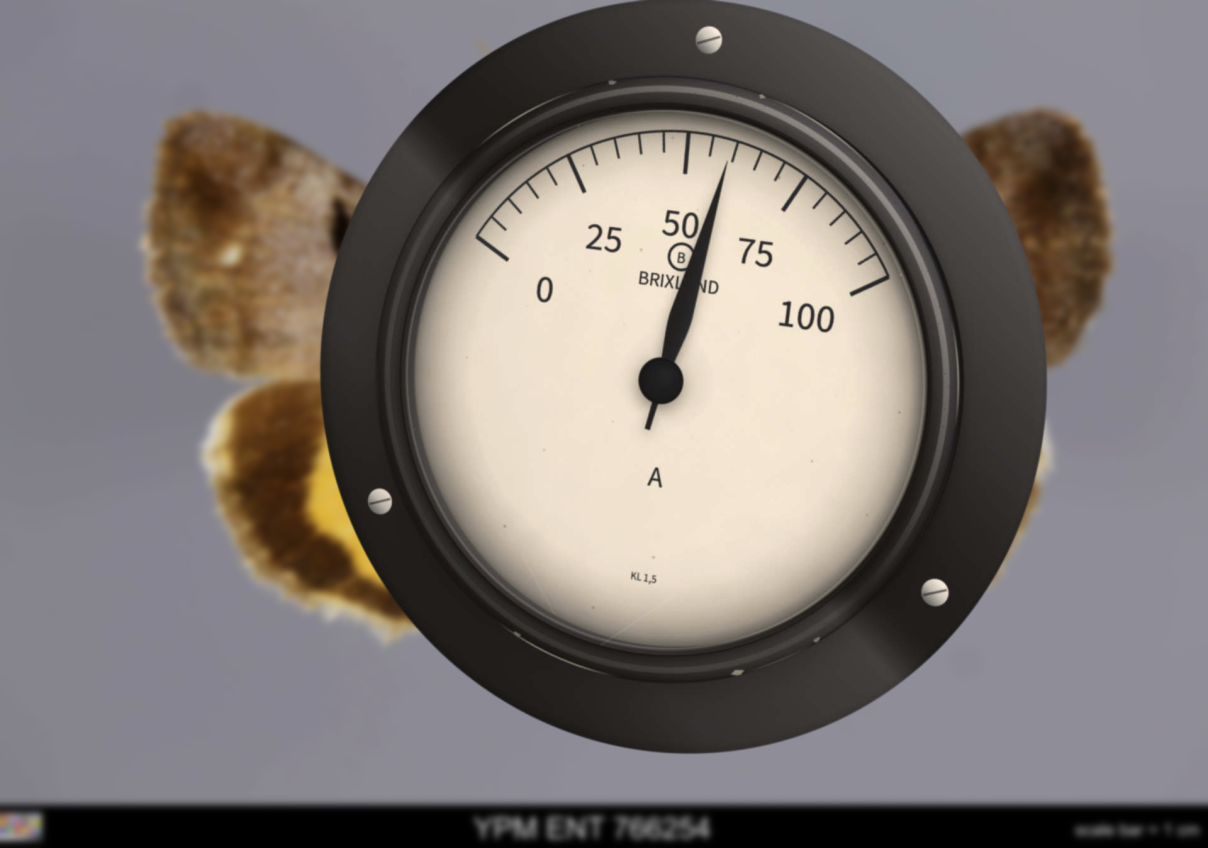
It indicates {"value": 60, "unit": "A"}
